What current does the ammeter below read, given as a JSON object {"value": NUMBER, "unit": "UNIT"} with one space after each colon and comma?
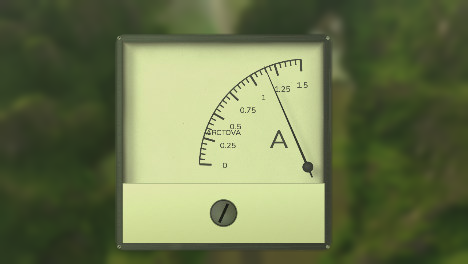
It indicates {"value": 1.15, "unit": "A"}
